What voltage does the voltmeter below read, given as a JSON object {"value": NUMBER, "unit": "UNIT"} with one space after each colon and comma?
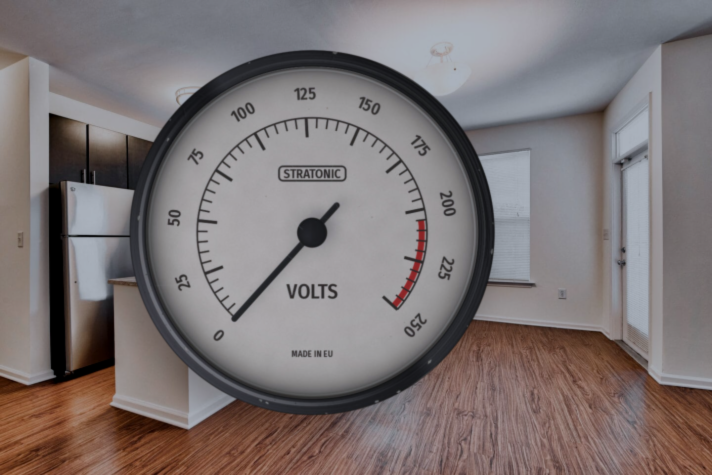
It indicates {"value": 0, "unit": "V"}
